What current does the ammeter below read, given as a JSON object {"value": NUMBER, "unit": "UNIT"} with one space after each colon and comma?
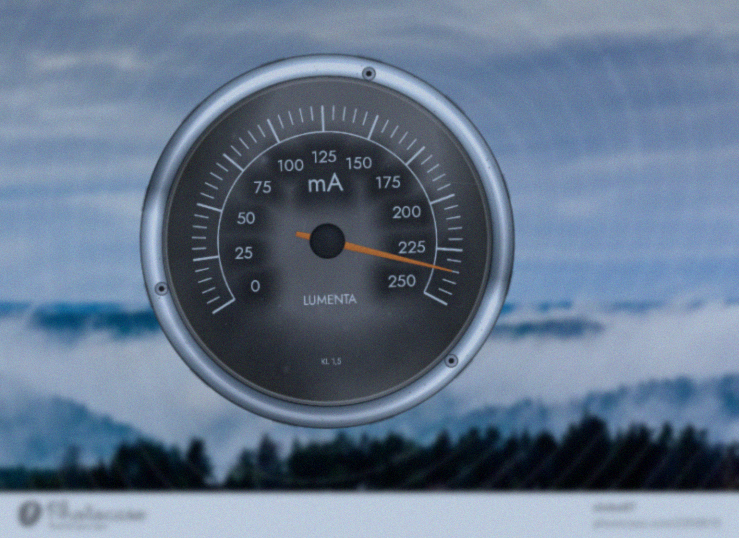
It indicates {"value": 235, "unit": "mA"}
